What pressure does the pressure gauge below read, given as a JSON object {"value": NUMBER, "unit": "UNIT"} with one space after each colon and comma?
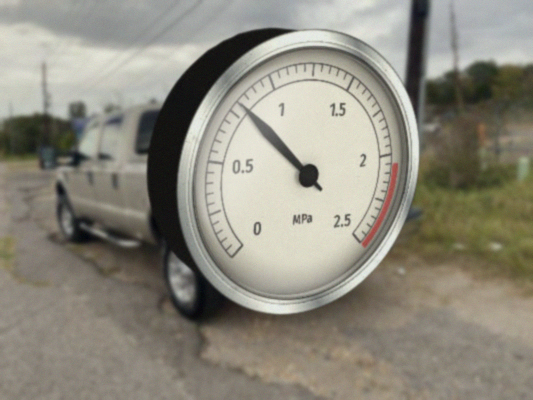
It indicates {"value": 0.8, "unit": "MPa"}
